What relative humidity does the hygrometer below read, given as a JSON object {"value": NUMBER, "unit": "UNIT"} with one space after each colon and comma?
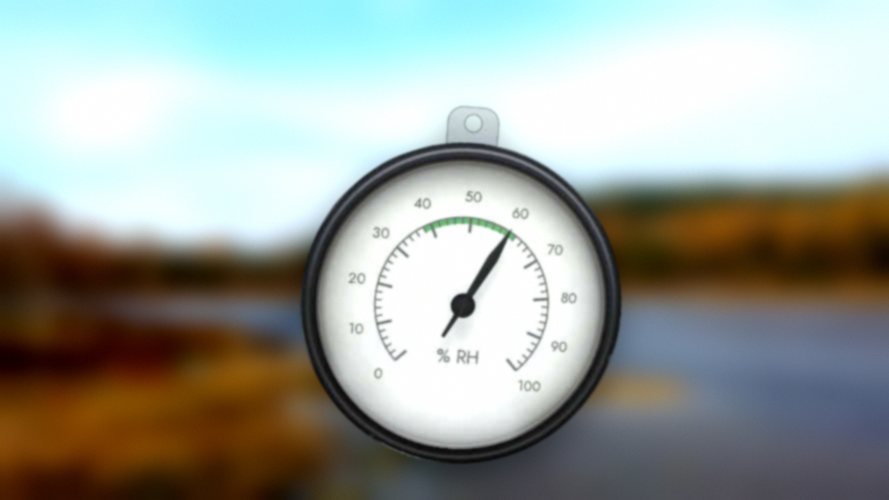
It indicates {"value": 60, "unit": "%"}
